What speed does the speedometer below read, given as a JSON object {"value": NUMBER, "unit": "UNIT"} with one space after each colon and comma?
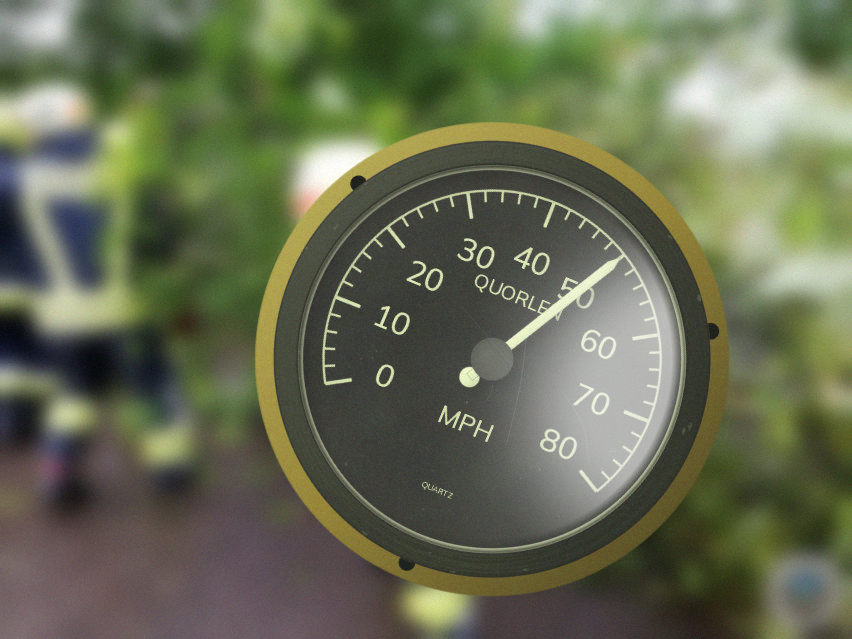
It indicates {"value": 50, "unit": "mph"}
